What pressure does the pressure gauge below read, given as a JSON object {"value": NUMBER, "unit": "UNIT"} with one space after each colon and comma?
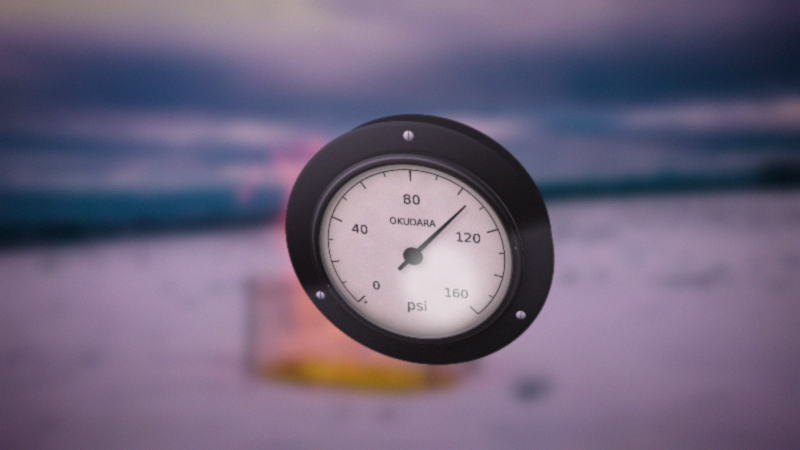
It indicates {"value": 105, "unit": "psi"}
